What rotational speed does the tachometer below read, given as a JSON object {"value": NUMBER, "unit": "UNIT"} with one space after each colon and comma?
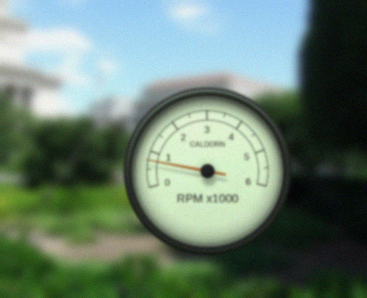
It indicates {"value": 750, "unit": "rpm"}
